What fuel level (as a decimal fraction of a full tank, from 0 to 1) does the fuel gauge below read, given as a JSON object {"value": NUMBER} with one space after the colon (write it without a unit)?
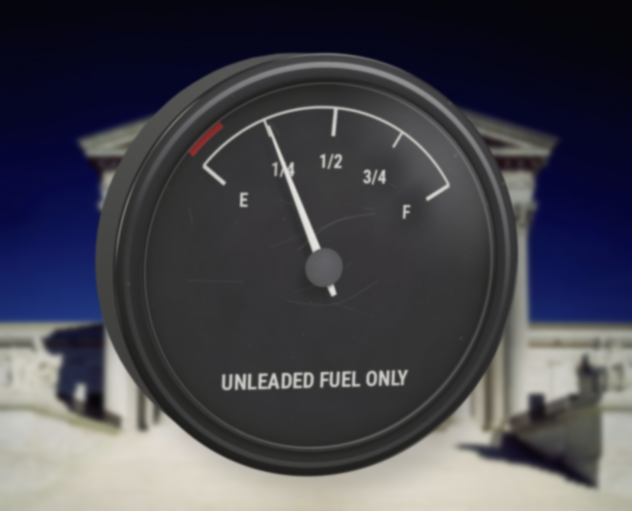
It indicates {"value": 0.25}
